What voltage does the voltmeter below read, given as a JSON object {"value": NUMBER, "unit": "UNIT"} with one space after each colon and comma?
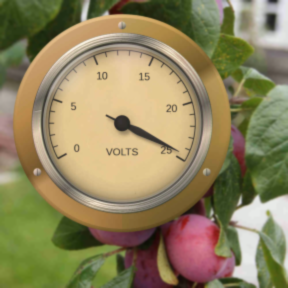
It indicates {"value": 24.5, "unit": "V"}
